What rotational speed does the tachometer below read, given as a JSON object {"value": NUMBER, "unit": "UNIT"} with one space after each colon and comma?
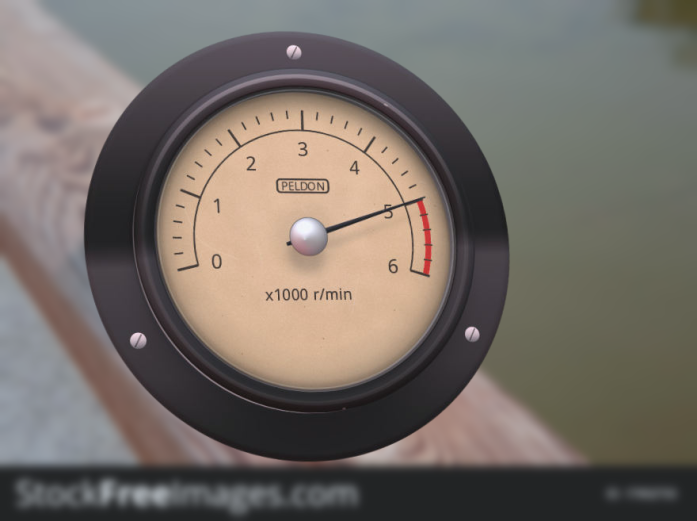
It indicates {"value": 5000, "unit": "rpm"}
